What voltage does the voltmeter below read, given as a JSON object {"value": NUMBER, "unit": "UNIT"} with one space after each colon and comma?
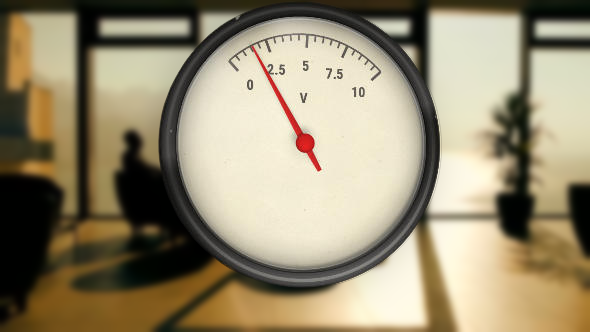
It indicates {"value": 1.5, "unit": "V"}
